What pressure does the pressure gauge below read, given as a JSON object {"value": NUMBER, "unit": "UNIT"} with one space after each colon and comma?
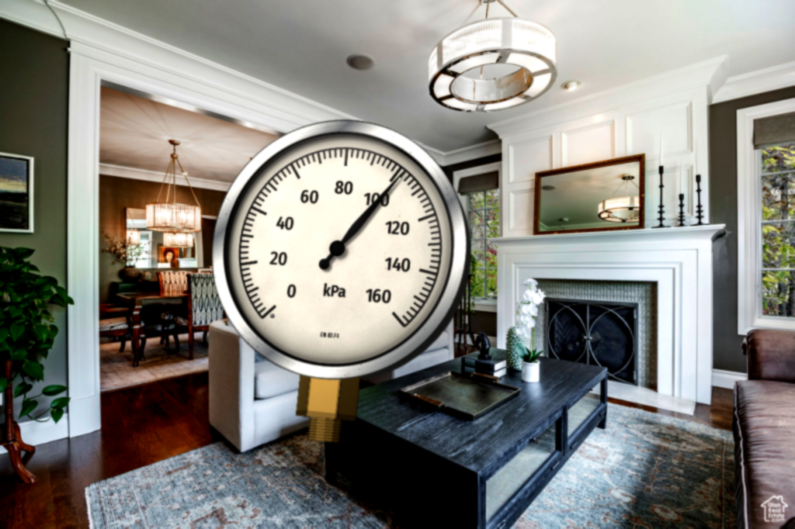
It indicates {"value": 102, "unit": "kPa"}
